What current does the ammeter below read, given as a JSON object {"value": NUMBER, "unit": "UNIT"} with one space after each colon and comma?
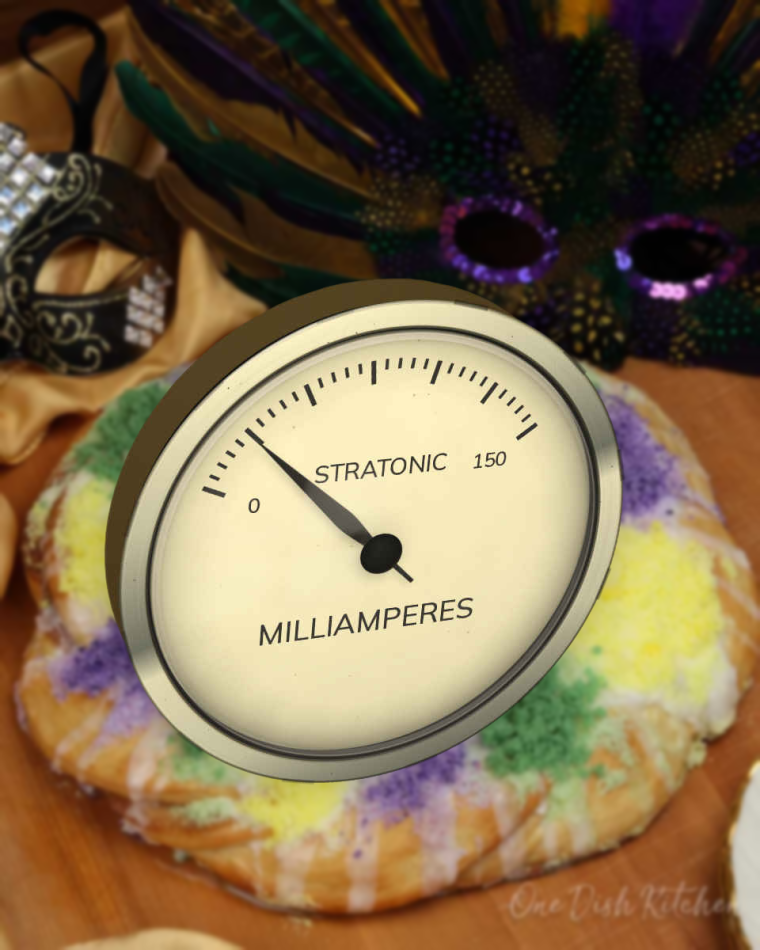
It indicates {"value": 25, "unit": "mA"}
